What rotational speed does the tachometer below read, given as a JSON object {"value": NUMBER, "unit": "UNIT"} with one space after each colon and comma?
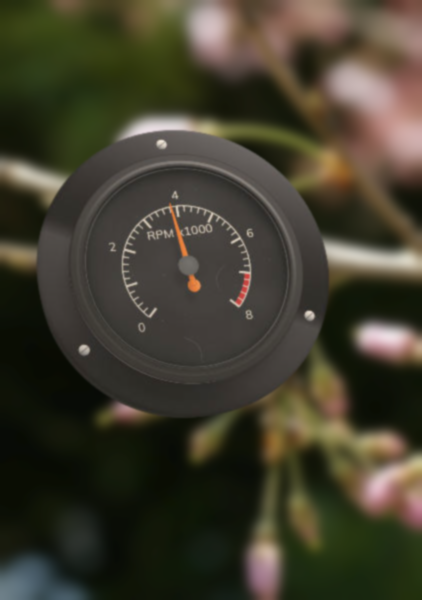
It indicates {"value": 3800, "unit": "rpm"}
